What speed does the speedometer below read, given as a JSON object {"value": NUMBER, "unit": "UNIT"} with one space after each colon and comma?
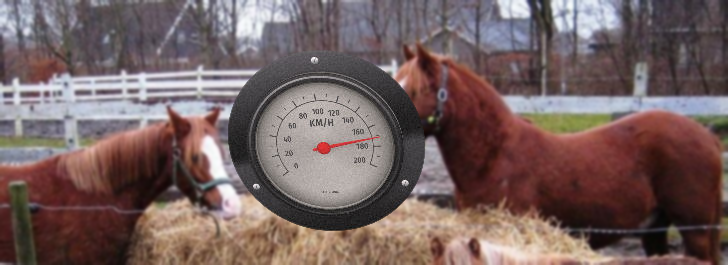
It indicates {"value": 170, "unit": "km/h"}
